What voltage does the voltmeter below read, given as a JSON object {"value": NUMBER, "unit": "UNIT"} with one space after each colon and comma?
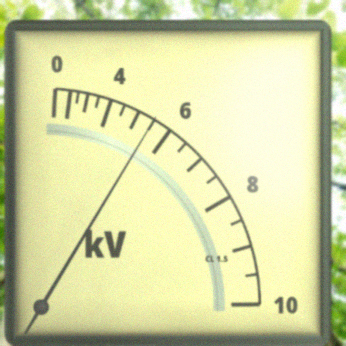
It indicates {"value": 5.5, "unit": "kV"}
